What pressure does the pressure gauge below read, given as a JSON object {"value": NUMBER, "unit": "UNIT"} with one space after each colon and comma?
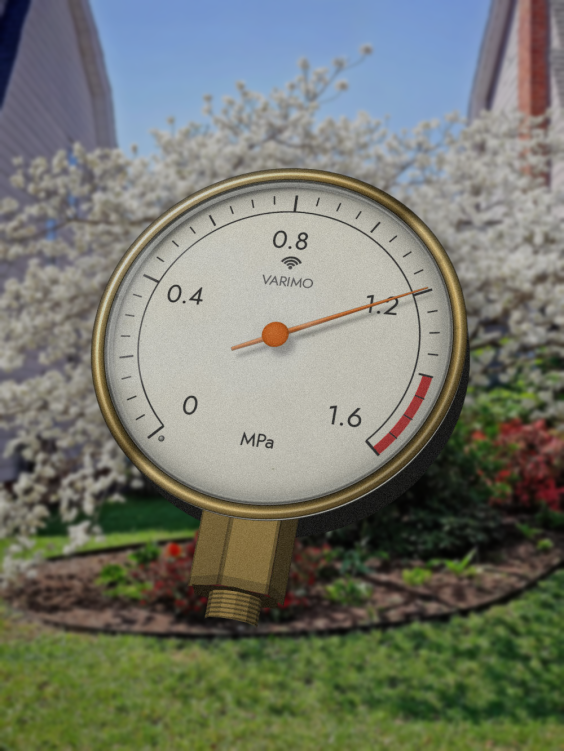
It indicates {"value": 1.2, "unit": "MPa"}
